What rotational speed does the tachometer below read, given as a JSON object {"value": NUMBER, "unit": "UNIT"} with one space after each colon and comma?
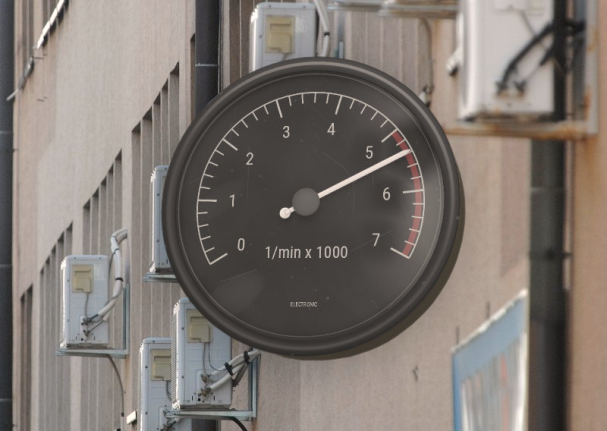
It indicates {"value": 5400, "unit": "rpm"}
